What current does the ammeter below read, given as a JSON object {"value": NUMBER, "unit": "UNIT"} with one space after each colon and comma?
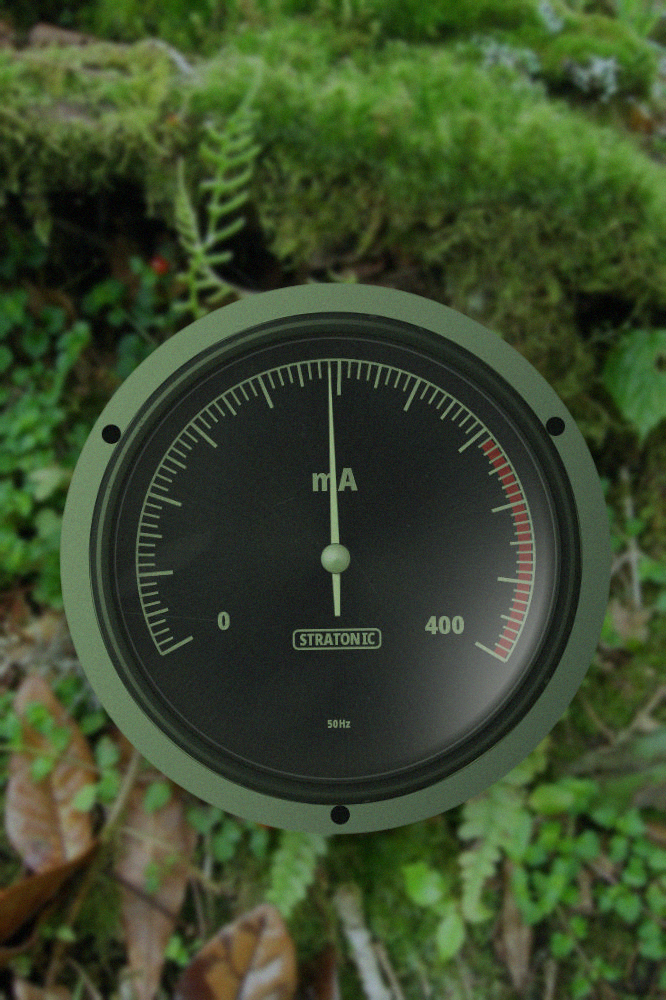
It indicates {"value": 195, "unit": "mA"}
